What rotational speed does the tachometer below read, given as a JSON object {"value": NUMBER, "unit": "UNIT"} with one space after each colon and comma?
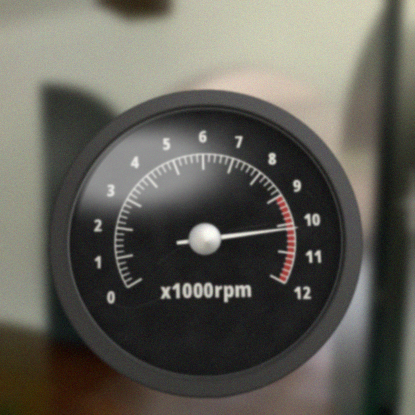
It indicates {"value": 10200, "unit": "rpm"}
